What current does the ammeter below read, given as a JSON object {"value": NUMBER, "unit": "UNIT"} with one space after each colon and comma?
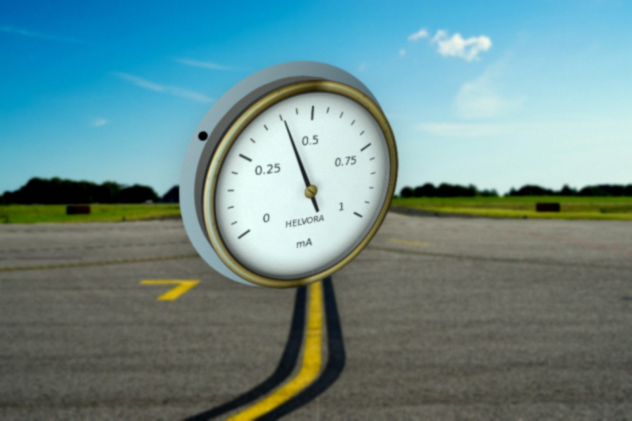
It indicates {"value": 0.4, "unit": "mA"}
